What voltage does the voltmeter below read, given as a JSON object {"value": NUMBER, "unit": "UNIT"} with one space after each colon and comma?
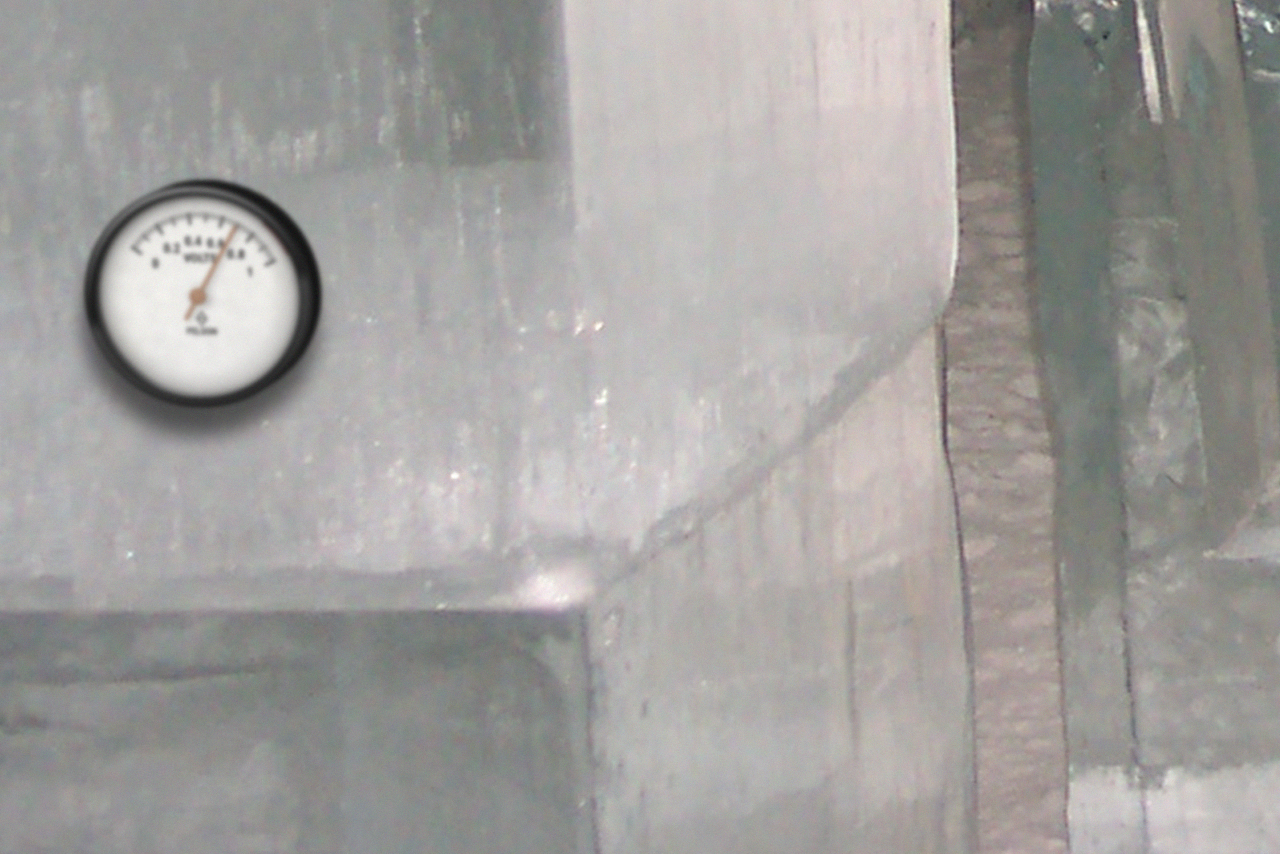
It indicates {"value": 0.7, "unit": "V"}
